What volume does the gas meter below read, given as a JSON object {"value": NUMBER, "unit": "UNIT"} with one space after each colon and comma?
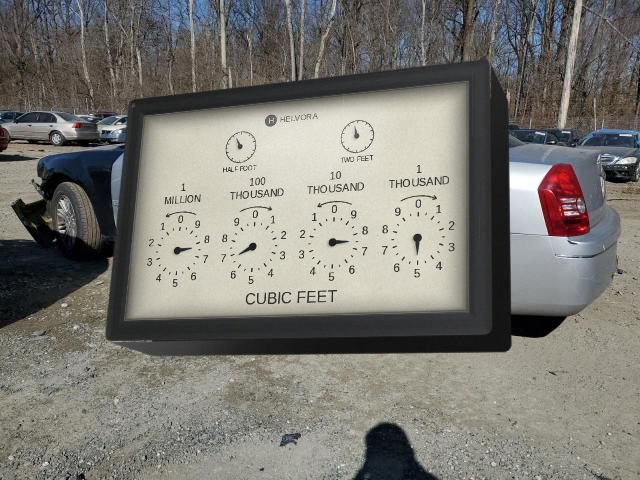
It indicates {"value": 767500, "unit": "ft³"}
